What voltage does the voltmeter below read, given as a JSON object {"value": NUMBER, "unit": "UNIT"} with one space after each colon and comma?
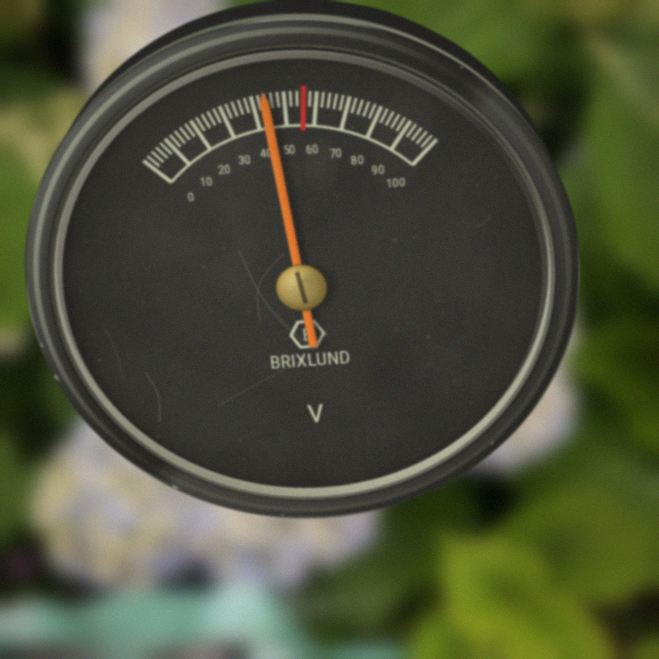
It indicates {"value": 44, "unit": "V"}
